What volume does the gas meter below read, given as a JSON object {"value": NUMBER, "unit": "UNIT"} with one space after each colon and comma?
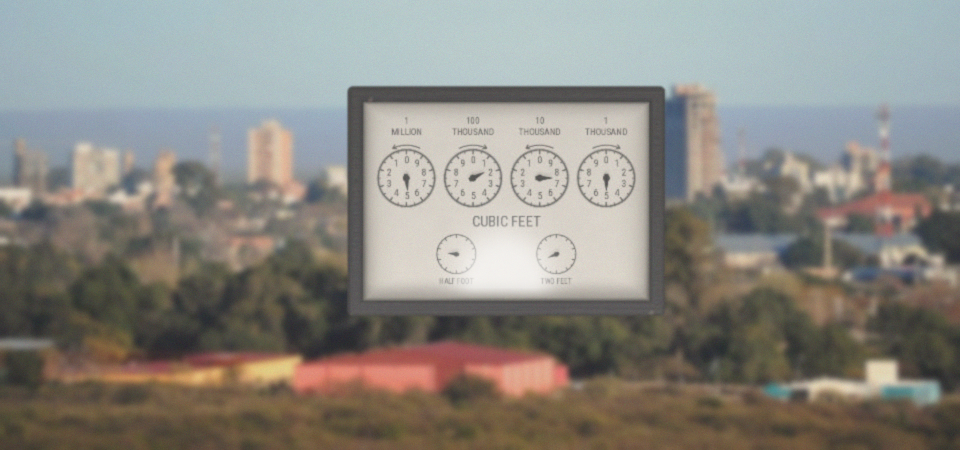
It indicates {"value": 517500, "unit": "ft³"}
